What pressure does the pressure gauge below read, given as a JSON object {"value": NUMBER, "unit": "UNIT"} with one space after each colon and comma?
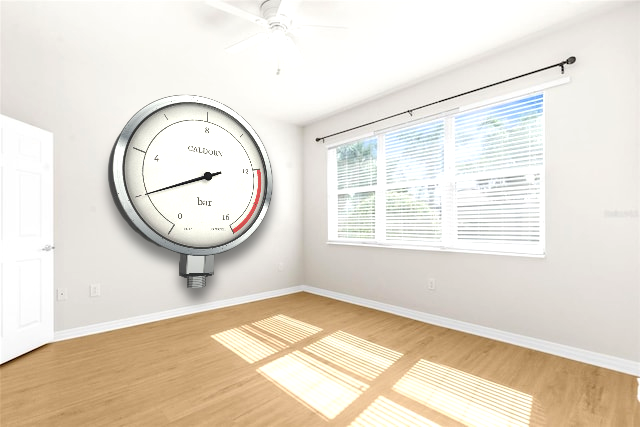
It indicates {"value": 2, "unit": "bar"}
